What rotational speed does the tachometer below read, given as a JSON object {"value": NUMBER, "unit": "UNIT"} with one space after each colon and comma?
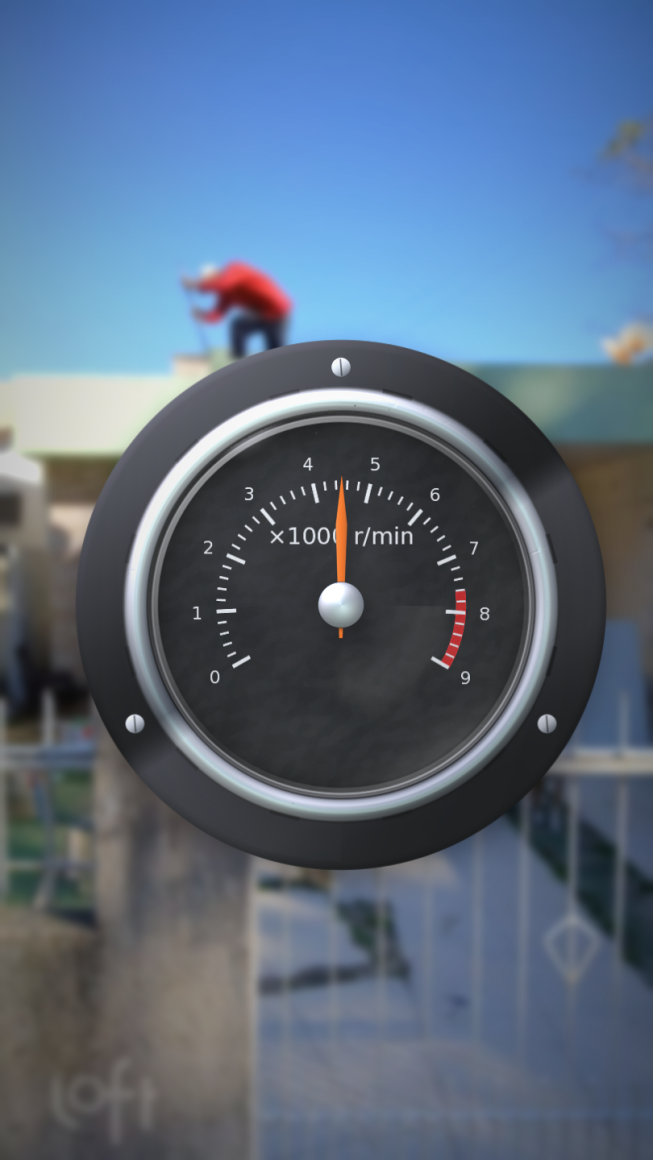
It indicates {"value": 4500, "unit": "rpm"}
